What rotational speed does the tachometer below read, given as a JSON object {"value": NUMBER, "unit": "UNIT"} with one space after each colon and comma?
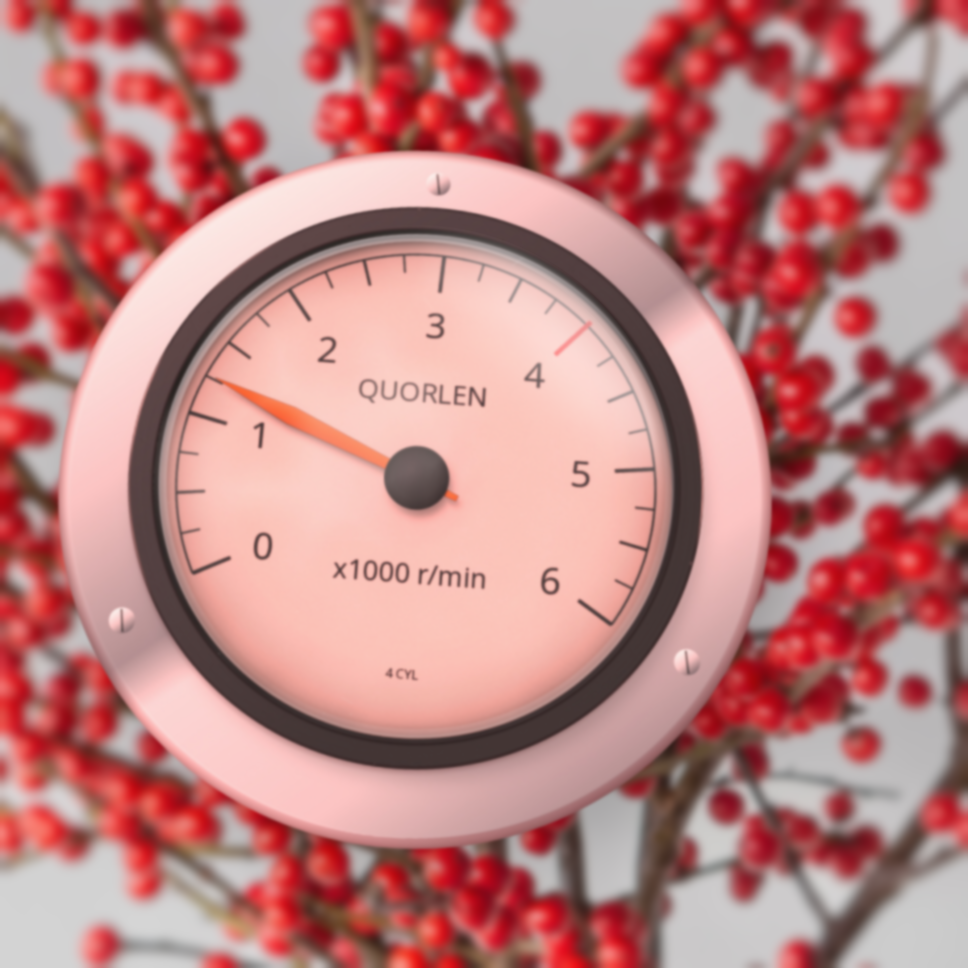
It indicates {"value": 1250, "unit": "rpm"}
